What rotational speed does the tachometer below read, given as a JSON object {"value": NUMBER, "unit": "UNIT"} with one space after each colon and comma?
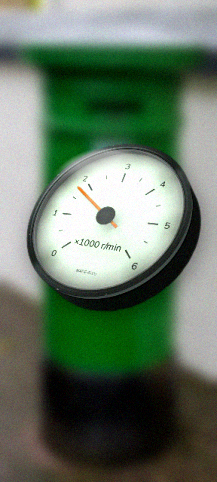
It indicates {"value": 1750, "unit": "rpm"}
